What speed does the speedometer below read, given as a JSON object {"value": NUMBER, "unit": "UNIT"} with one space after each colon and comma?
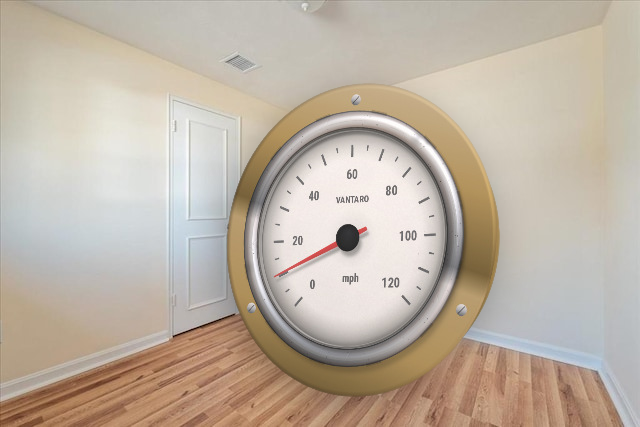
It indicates {"value": 10, "unit": "mph"}
